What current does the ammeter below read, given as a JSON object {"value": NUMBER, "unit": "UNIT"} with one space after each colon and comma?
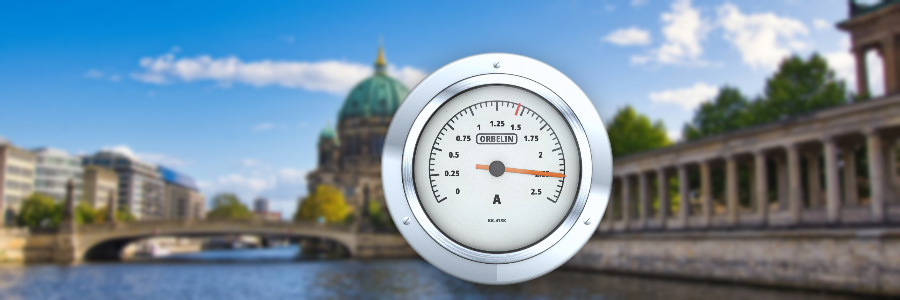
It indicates {"value": 2.25, "unit": "A"}
